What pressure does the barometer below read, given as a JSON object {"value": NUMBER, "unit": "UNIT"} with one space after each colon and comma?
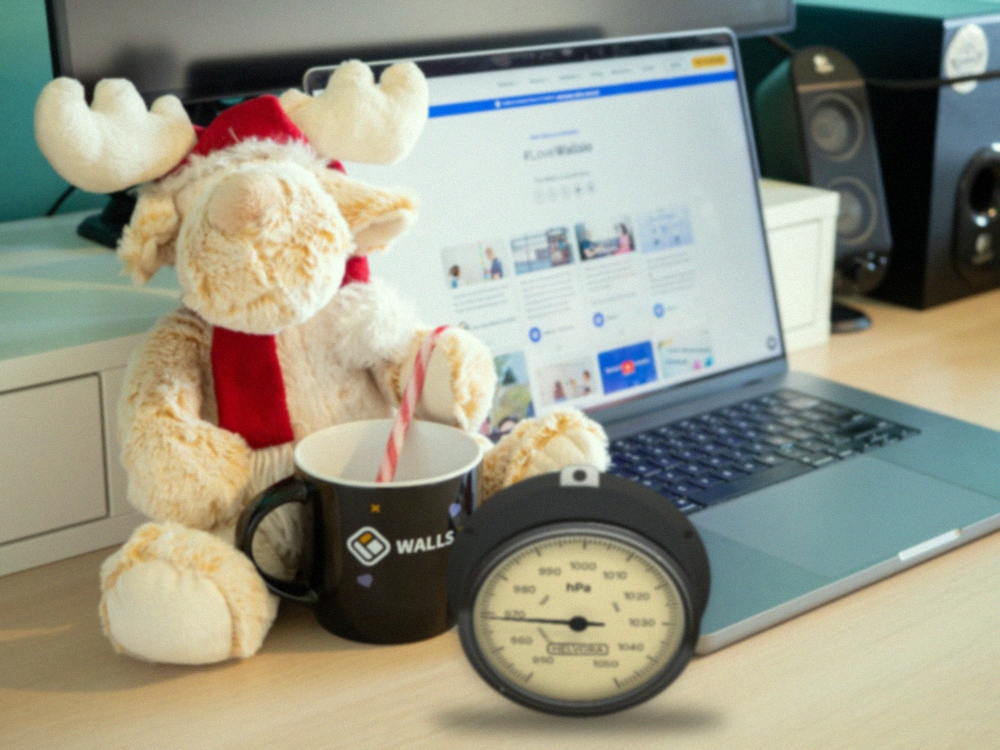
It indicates {"value": 970, "unit": "hPa"}
